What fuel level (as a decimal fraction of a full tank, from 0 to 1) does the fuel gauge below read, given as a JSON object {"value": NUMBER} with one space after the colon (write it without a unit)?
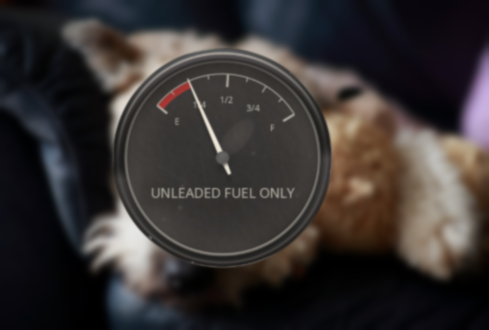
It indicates {"value": 0.25}
